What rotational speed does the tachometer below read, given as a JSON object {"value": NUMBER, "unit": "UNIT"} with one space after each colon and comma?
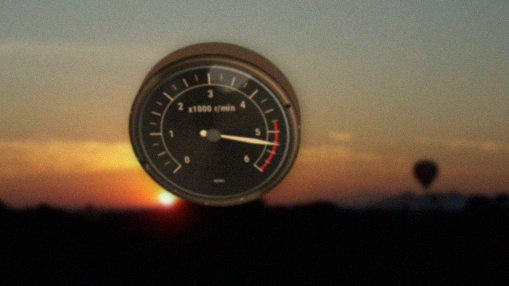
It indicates {"value": 5250, "unit": "rpm"}
